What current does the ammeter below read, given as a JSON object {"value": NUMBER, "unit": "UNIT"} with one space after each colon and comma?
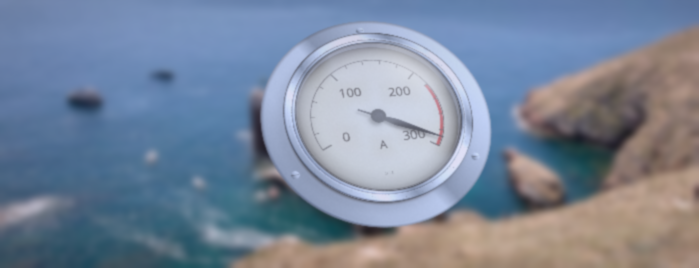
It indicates {"value": 290, "unit": "A"}
